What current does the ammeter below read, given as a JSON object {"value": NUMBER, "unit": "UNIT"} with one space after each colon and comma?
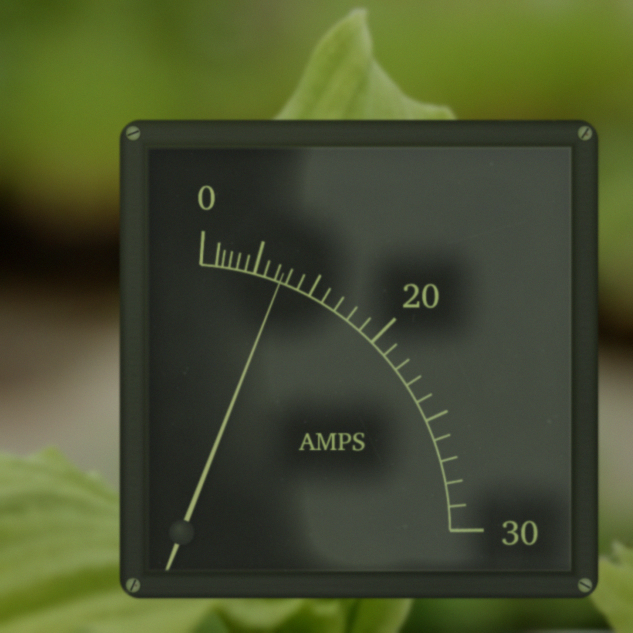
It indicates {"value": 12.5, "unit": "A"}
